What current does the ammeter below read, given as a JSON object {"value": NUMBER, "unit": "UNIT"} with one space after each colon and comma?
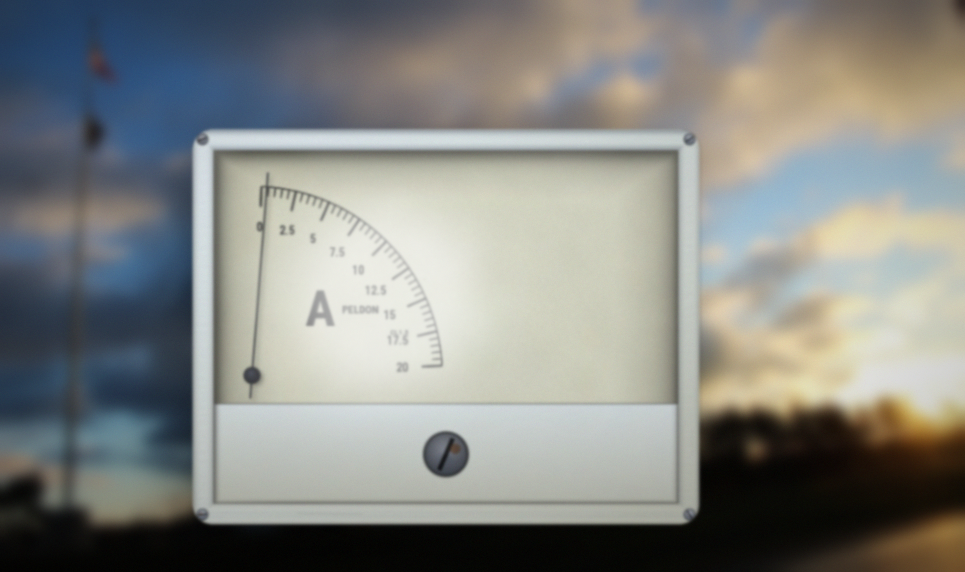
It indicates {"value": 0.5, "unit": "A"}
